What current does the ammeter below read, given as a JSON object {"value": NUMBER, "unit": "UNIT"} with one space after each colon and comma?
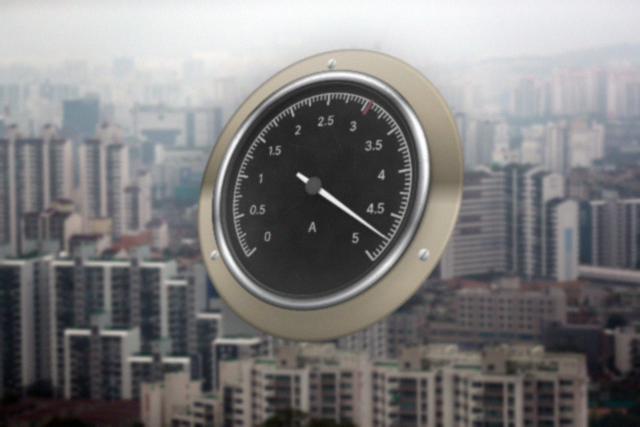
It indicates {"value": 4.75, "unit": "A"}
